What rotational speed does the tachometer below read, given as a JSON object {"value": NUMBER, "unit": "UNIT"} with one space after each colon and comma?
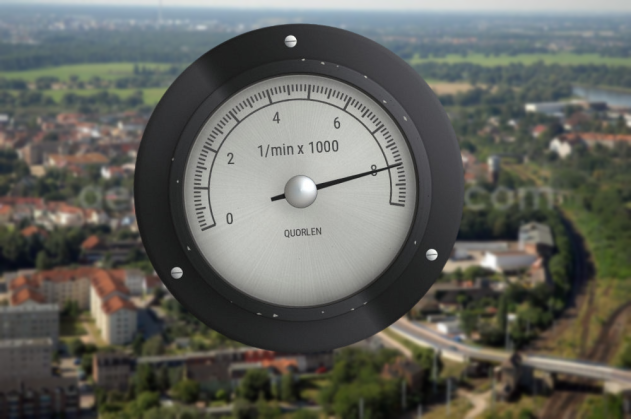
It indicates {"value": 8000, "unit": "rpm"}
